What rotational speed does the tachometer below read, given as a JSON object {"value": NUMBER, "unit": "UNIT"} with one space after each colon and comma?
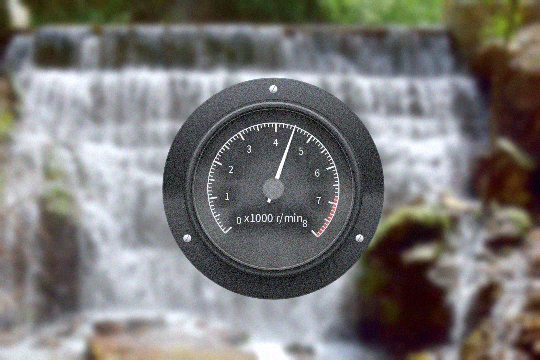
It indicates {"value": 4500, "unit": "rpm"}
